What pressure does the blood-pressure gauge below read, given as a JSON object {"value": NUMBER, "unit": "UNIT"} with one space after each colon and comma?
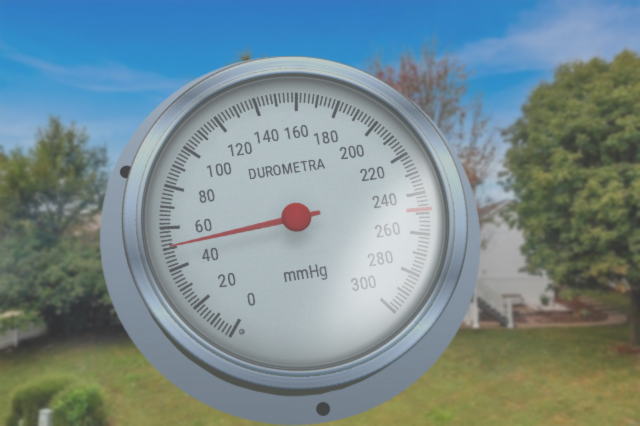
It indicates {"value": 50, "unit": "mmHg"}
